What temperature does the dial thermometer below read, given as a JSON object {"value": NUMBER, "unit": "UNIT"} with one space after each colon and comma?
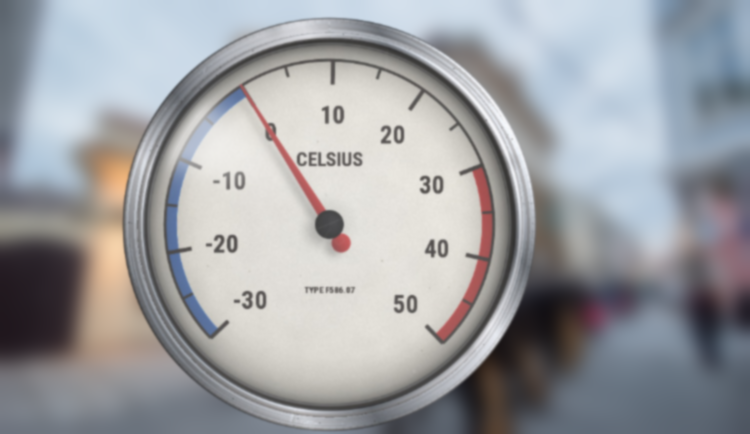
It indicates {"value": 0, "unit": "°C"}
